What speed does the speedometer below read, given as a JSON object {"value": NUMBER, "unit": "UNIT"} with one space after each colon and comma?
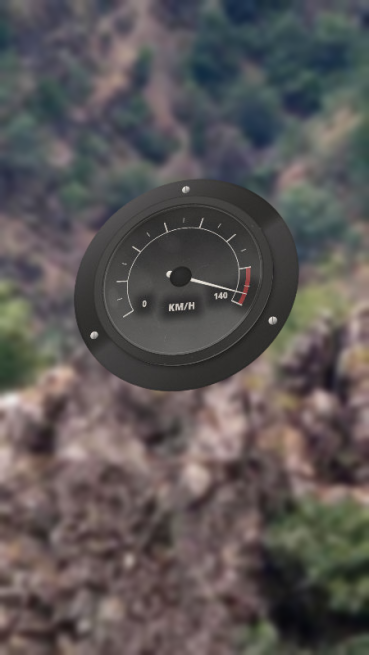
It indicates {"value": 135, "unit": "km/h"}
